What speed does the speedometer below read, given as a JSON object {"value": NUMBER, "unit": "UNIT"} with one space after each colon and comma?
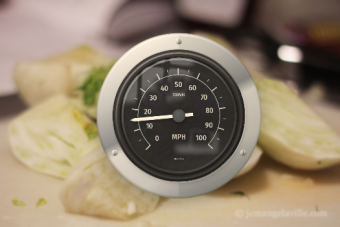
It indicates {"value": 15, "unit": "mph"}
